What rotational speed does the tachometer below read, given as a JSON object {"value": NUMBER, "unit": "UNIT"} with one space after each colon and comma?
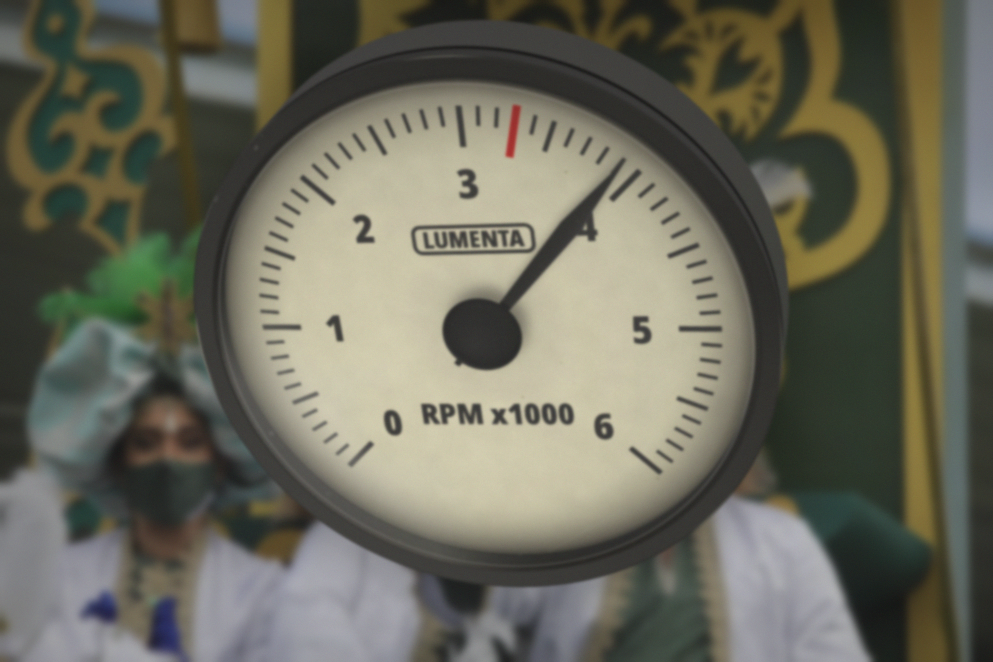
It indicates {"value": 3900, "unit": "rpm"}
